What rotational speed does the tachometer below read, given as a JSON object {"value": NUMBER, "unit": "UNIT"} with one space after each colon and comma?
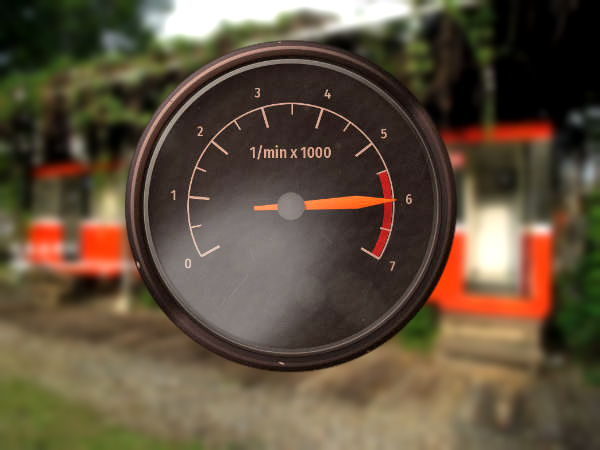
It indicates {"value": 6000, "unit": "rpm"}
